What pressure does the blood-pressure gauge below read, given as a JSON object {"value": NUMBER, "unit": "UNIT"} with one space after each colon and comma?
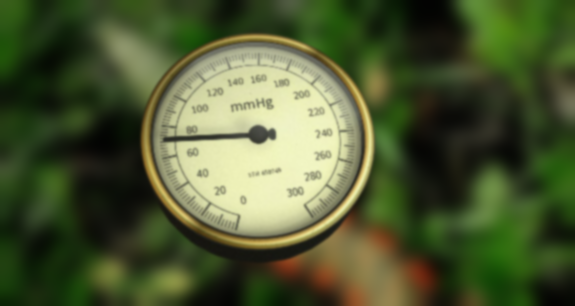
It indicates {"value": 70, "unit": "mmHg"}
